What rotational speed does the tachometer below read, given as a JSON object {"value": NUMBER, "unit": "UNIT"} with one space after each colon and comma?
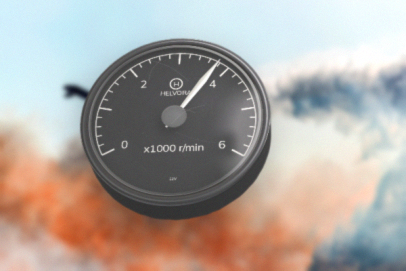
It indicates {"value": 3800, "unit": "rpm"}
